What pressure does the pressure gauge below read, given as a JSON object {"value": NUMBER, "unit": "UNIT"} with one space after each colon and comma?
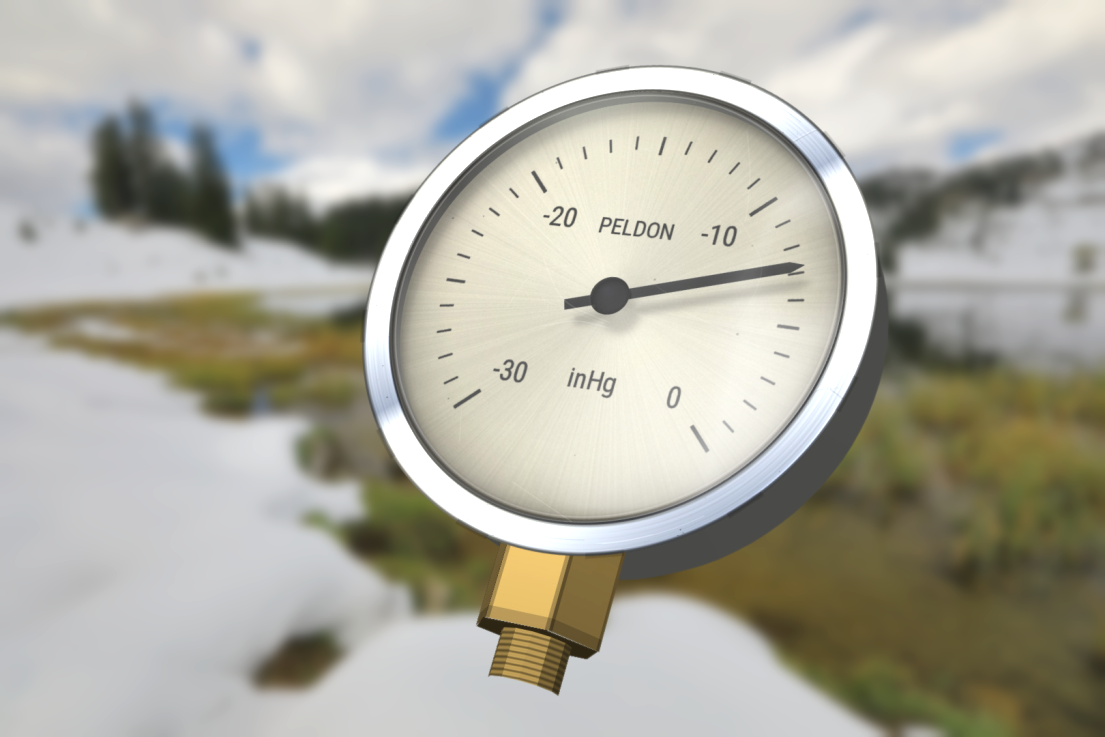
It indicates {"value": -7, "unit": "inHg"}
